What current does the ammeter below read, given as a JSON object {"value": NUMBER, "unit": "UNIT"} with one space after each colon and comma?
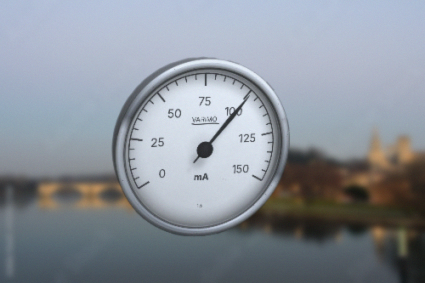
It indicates {"value": 100, "unit": "mA"}
